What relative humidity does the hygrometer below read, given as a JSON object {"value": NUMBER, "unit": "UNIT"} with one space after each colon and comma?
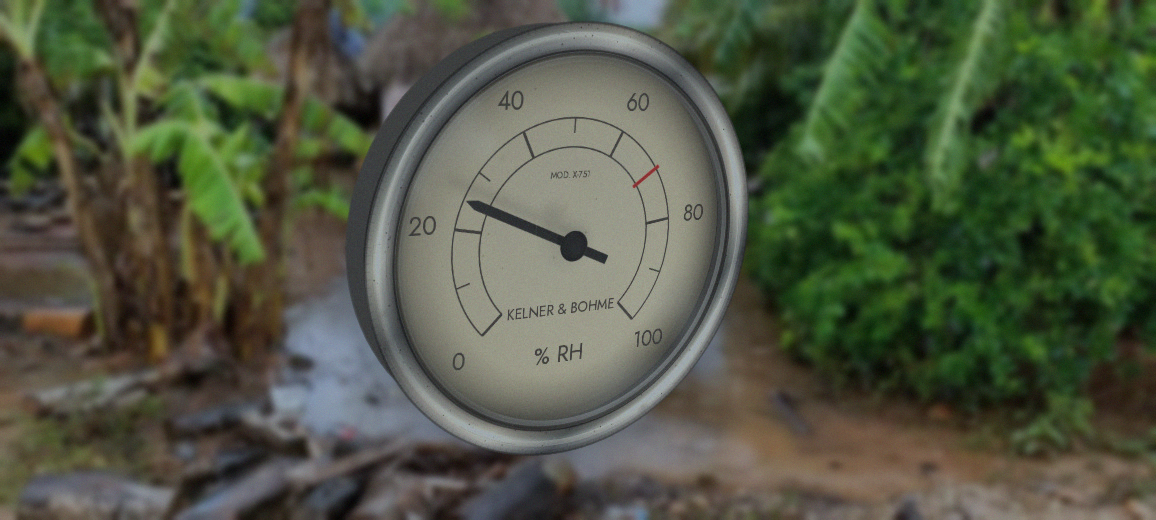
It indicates {"value": 25, "unit": "%"}
